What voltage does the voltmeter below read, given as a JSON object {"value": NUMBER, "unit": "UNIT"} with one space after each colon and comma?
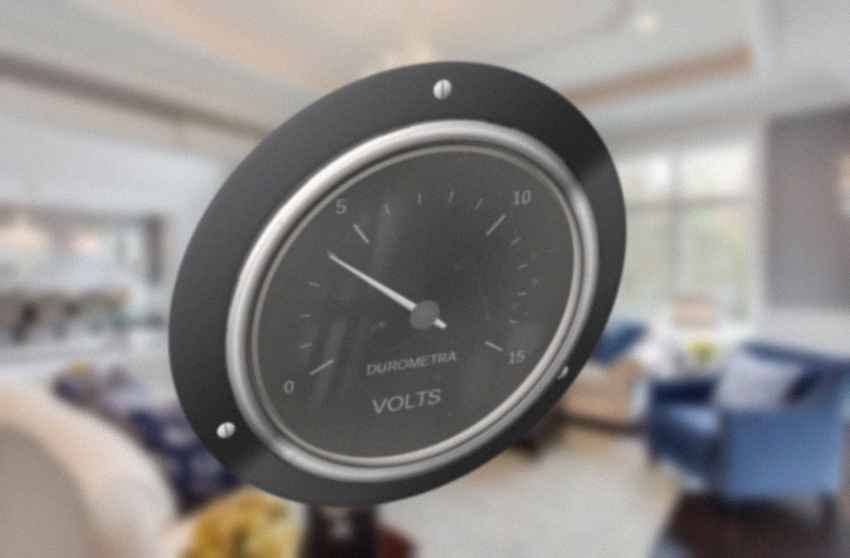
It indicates {"value": 4, "unit": "V"}
